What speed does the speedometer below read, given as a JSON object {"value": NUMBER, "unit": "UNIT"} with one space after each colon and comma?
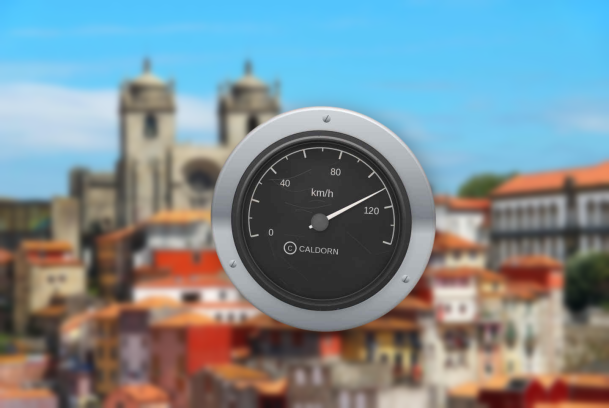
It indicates {"value": 110, "unit": "km/h"}
